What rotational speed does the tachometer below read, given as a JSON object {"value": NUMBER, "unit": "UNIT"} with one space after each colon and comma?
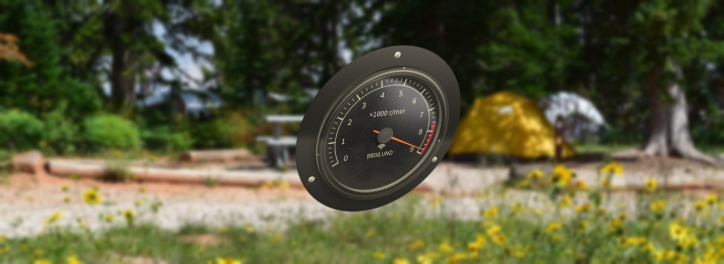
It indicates {"value": 8800, "unit": "rpm"}
